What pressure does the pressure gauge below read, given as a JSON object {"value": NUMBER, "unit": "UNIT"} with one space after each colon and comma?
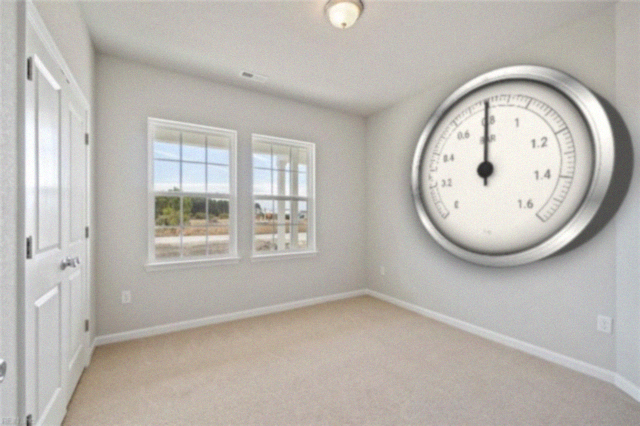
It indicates {"value": 0.8, "unit": "bar"}
